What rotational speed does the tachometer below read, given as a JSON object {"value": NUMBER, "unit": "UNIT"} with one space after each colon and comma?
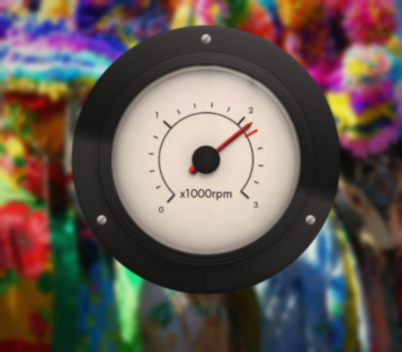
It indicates {"value": 2100, "unit": "rpm"}
